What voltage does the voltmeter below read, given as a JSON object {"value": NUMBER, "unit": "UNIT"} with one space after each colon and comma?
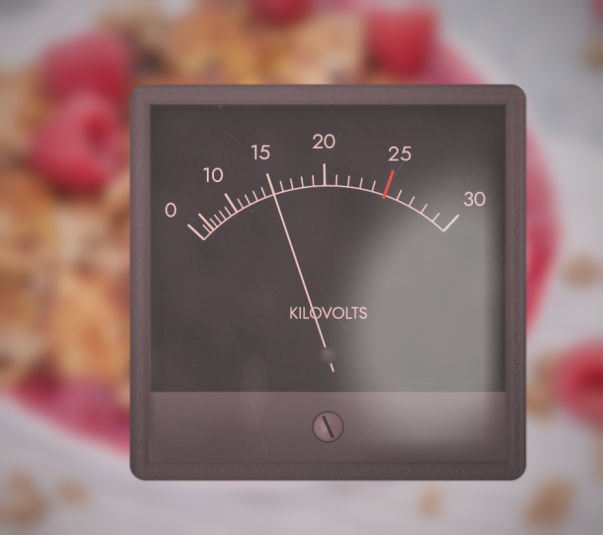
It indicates {"value": 15, "unit": "kV"}
